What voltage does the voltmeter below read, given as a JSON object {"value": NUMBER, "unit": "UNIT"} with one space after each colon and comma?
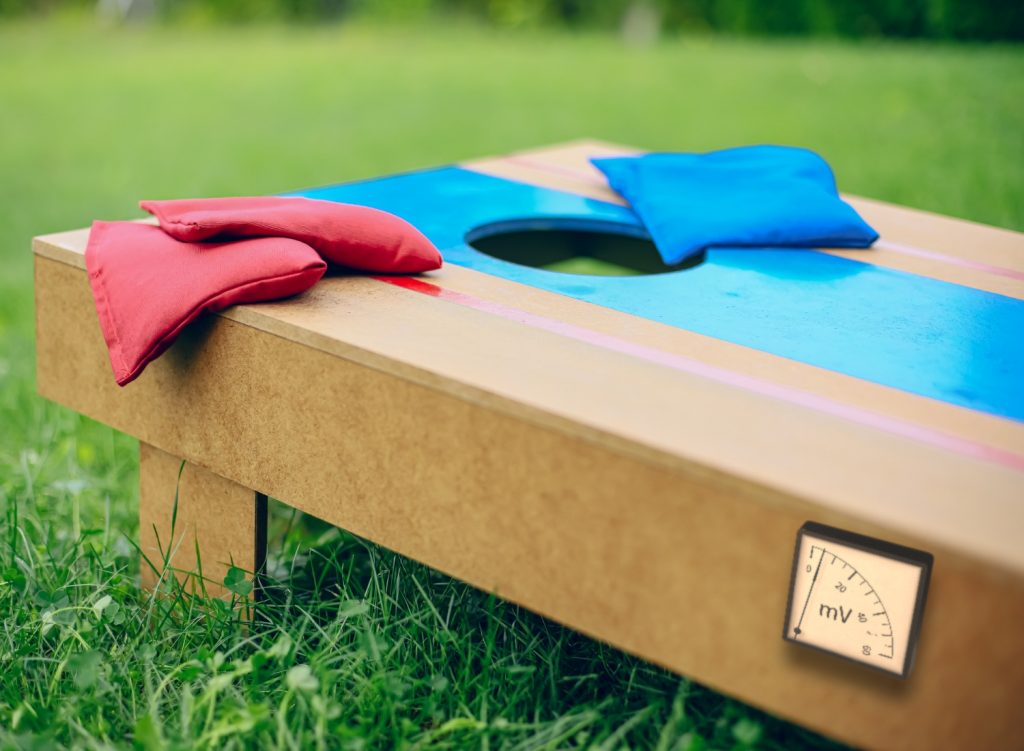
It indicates {"value": 5, "unit": "mV"}
